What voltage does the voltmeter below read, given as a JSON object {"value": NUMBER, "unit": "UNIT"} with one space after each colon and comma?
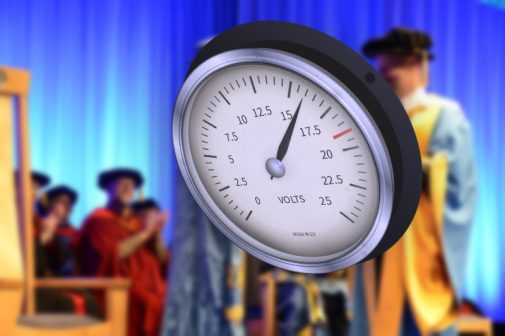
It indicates {"value": 16, "unit": "V"}
